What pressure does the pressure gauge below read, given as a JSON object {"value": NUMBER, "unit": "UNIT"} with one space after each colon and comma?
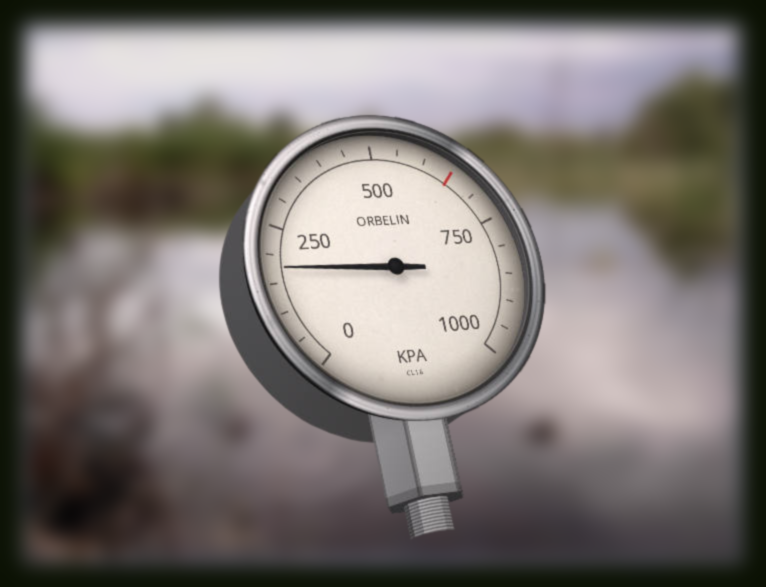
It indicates {"value": 175, "unit": "kPa"}
